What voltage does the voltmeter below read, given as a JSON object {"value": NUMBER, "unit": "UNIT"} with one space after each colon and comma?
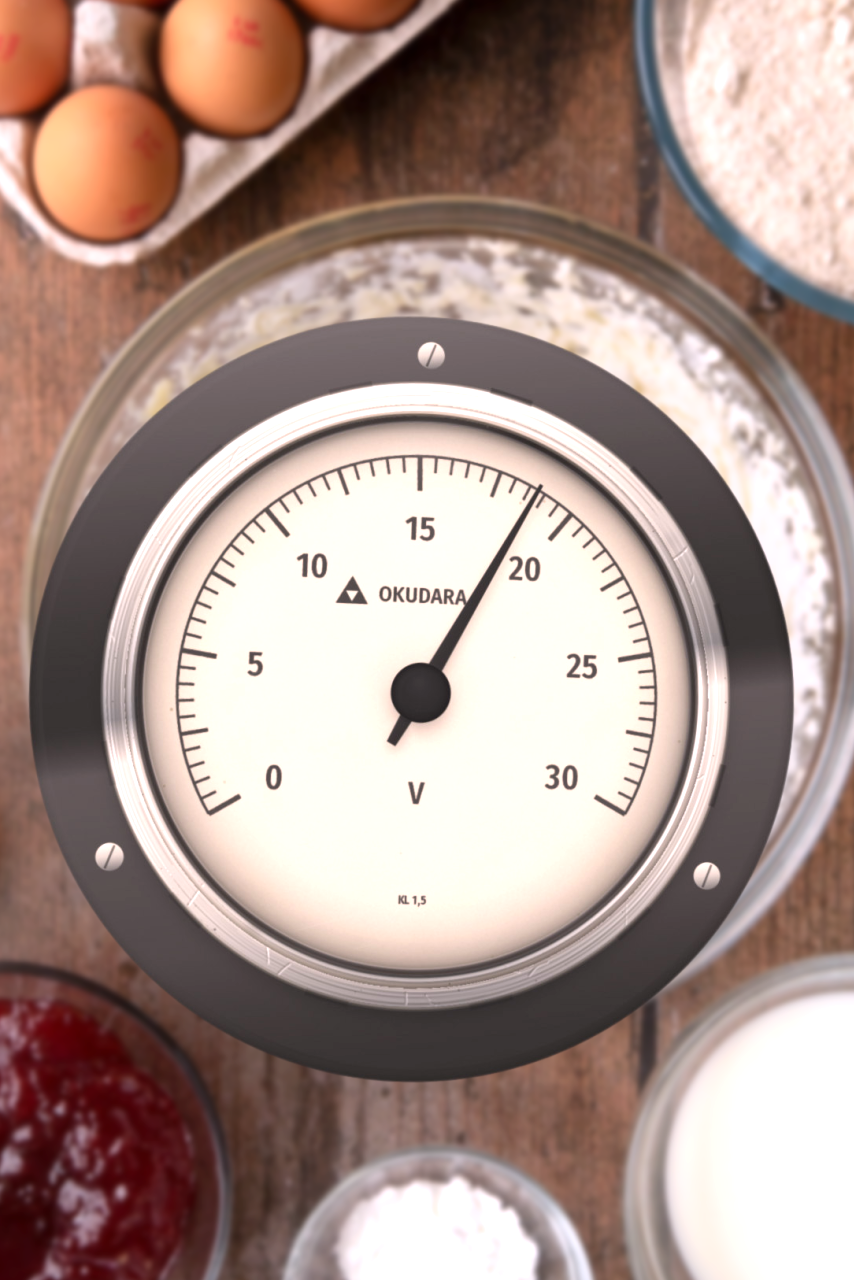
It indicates {"value": 18.75, "unit": "V"}
